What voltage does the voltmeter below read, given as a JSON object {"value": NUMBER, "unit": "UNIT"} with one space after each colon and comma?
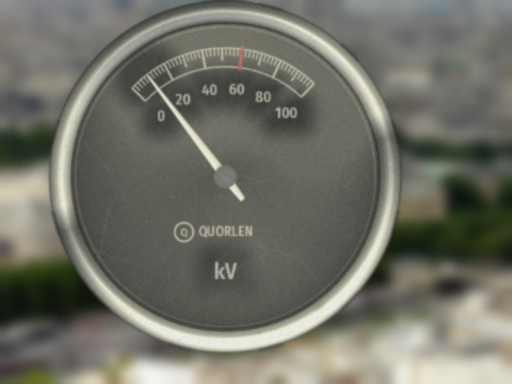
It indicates {"value": 10, "unit": "kV"}
